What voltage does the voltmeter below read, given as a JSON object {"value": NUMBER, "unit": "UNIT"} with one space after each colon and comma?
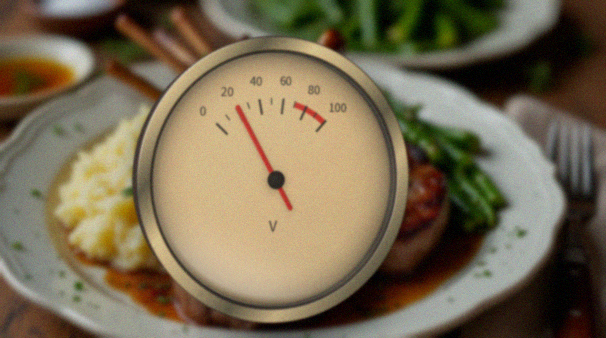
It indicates {"value": 20, "unit": "V"}
